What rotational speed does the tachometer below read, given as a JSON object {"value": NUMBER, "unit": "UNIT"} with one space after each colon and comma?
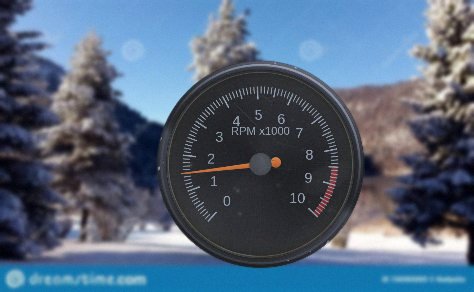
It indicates {"value": 1500, "unit": "rpm"}
